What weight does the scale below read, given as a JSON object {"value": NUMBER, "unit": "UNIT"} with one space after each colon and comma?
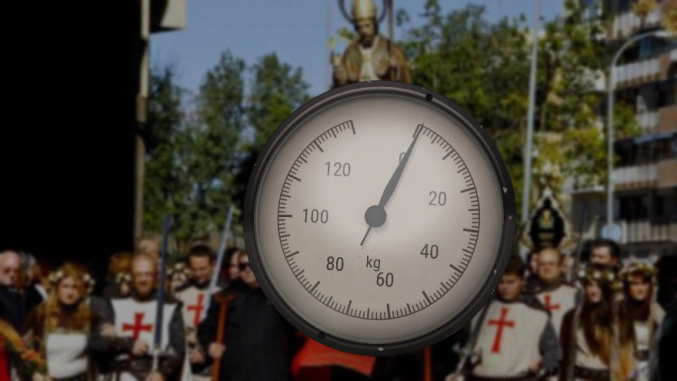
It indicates {"value": 1, "unit": "kg"}
